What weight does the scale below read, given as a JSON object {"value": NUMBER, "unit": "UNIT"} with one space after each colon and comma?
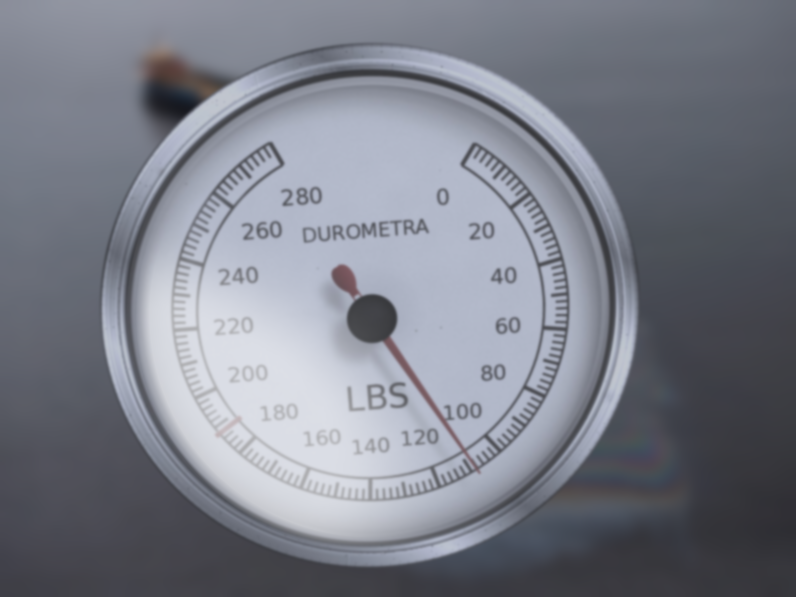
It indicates {"value": 108, "unit": "lb"}
